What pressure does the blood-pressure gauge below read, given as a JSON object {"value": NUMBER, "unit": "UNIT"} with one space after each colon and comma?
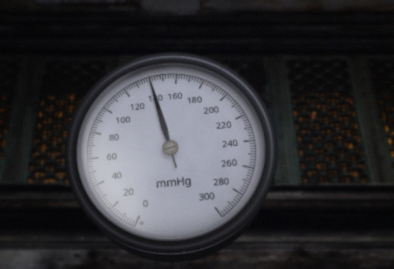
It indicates {"value": 140, "unit": "mmHg"}
